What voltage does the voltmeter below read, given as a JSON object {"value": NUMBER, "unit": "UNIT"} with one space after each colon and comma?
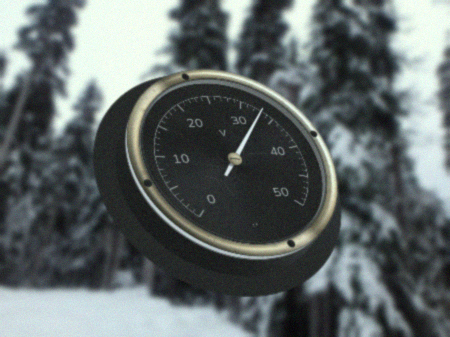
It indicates {"value": 33, "unit": "V"}
